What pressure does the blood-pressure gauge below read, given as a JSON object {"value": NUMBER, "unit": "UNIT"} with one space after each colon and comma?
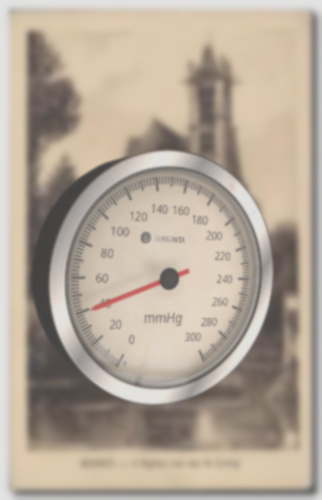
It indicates {"value": 40, "unit": "mmHg"}
